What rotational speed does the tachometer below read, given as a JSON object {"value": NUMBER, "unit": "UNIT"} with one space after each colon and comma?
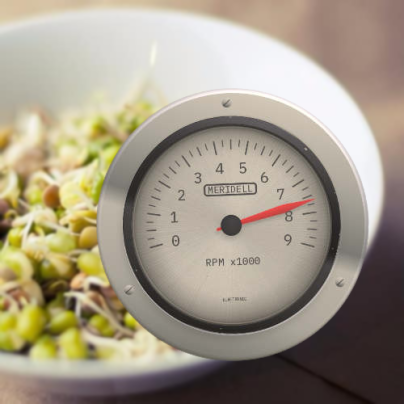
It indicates {"value": 7625, "unit": "rpm"}
